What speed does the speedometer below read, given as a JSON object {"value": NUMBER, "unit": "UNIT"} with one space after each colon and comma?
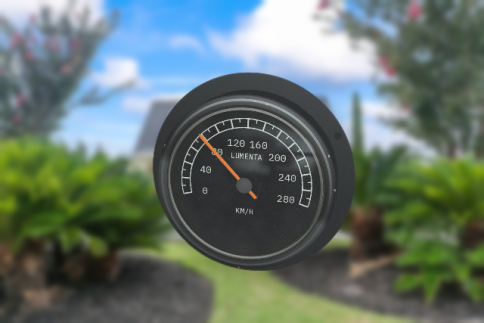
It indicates {"value": 80, "unit": "km/h"}
